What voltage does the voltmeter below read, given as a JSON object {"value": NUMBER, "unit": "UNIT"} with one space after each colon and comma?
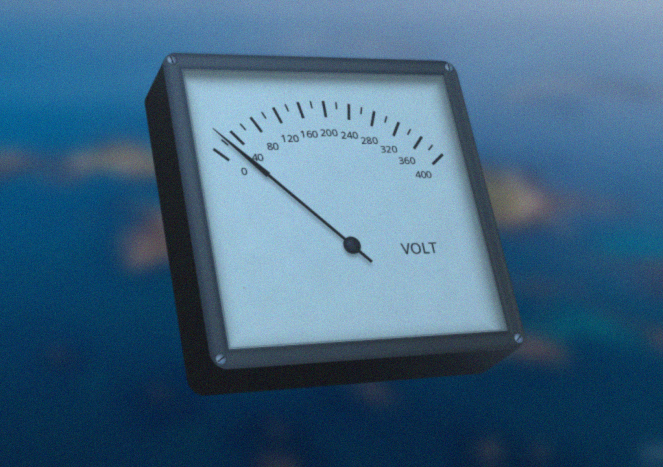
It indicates {"value": 20, "unit": "V"}
